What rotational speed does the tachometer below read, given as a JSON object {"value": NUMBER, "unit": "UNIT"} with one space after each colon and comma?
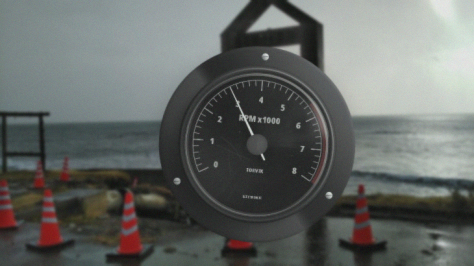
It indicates {"value": 3000, "unit": "rpm"}
